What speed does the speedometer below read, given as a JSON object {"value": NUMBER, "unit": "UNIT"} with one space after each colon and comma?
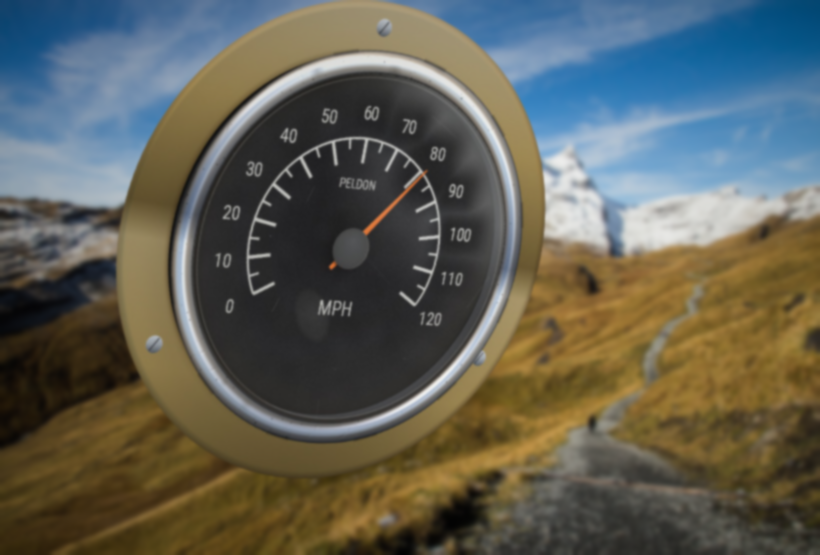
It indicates {"value": 80, "unit": "mph"}
